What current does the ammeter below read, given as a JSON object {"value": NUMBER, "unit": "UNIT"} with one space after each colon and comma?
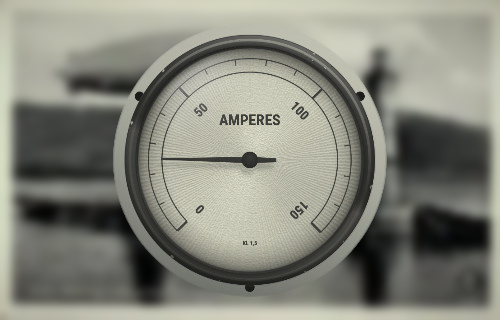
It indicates {"value": 25, "unit": "A"}
